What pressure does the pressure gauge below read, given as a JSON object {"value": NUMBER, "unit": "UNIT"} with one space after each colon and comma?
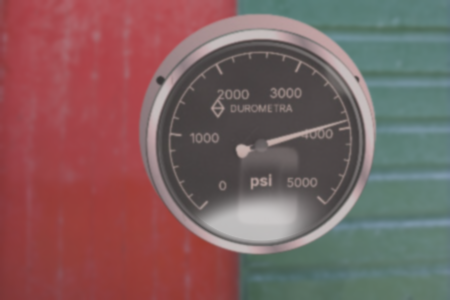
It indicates {"value": 3900, "unit": "psi"}
